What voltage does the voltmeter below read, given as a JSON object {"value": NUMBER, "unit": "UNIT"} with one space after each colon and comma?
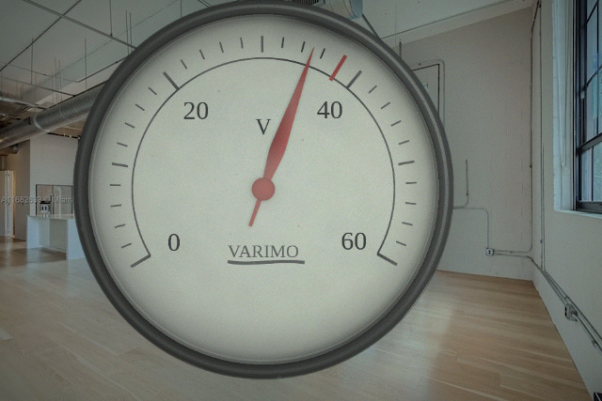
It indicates {"value": 35, "unit": "V"}
